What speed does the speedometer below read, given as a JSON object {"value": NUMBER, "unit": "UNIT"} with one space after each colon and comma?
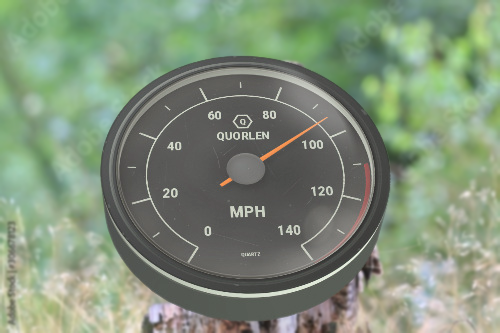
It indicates {"value": 95, "unit": "mph"}
